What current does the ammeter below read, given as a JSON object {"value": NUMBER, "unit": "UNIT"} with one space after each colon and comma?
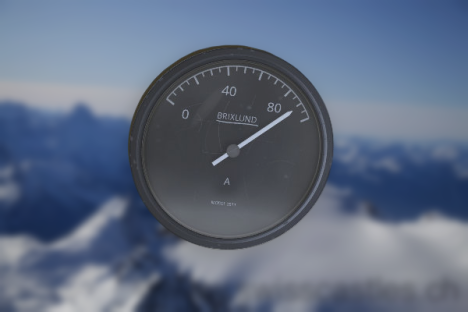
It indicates {"value": 90, "unit": "A"}
